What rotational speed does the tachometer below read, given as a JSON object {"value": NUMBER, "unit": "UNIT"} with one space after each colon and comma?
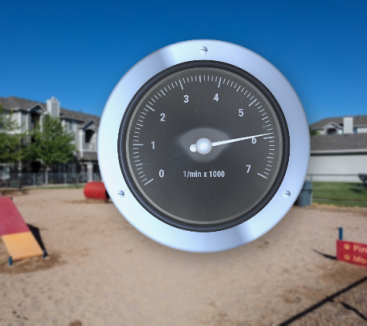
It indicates {"value": 5900, "unit": "rpm"}
